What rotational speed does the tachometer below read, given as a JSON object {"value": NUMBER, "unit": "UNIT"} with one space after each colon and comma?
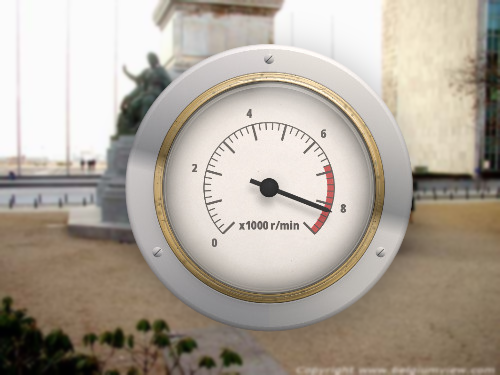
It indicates {"value": 8200, "unit": "rpm"}
